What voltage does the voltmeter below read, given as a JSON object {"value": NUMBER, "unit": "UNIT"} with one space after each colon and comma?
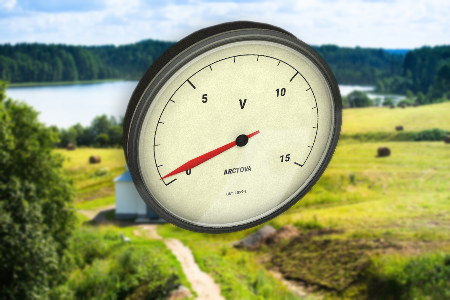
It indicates {"value": 0.5, "unit": "V"}
